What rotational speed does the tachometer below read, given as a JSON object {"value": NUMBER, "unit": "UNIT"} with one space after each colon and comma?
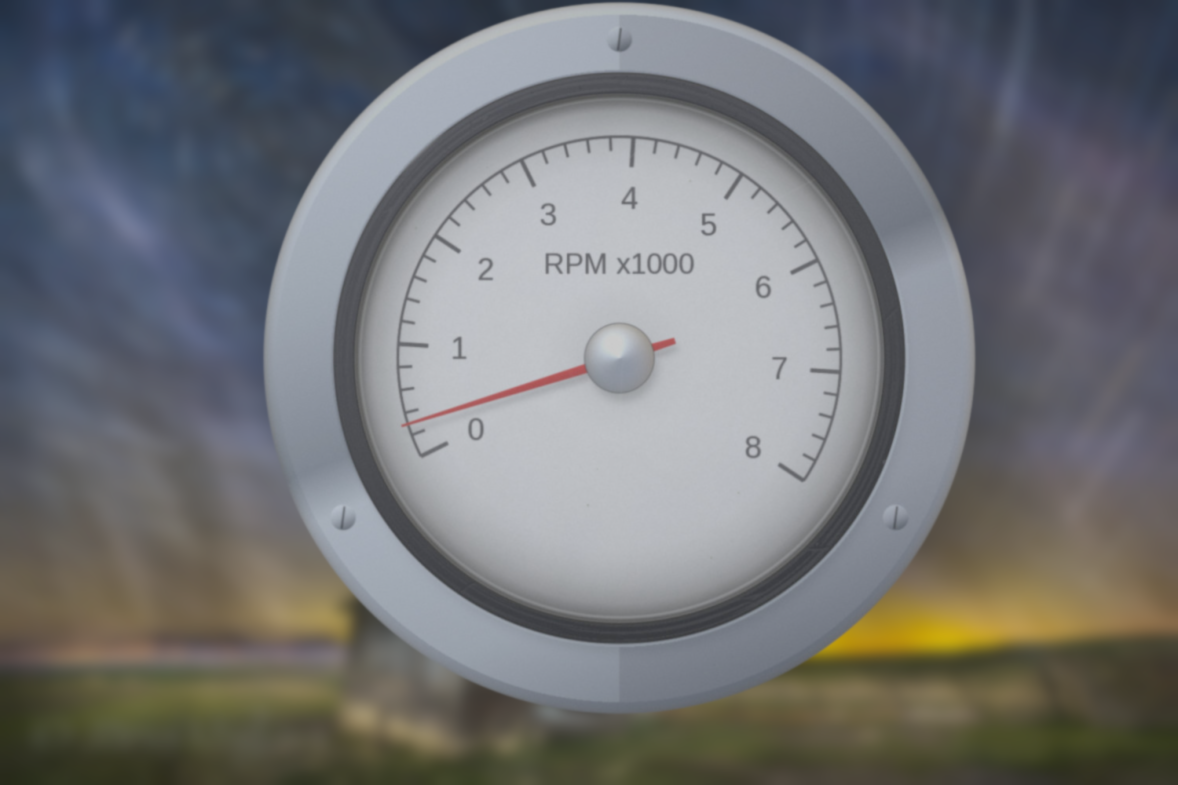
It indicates {"value": 300, "unit": "rpm"}
